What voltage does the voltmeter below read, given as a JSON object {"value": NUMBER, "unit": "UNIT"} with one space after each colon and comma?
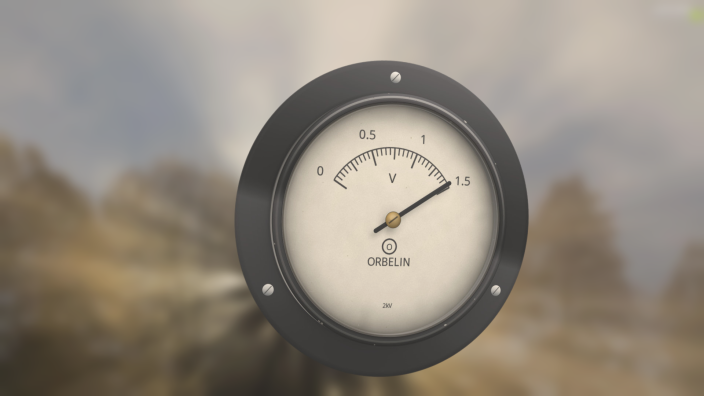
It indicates {"value": 1.45, "unit": "V"}
